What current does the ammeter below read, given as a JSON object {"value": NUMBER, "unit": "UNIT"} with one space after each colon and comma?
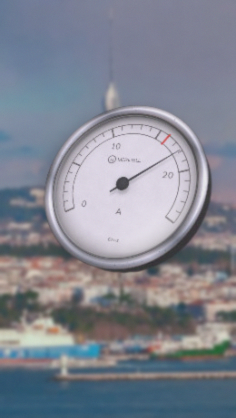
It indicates {"value": 18, "unit": "A"}
